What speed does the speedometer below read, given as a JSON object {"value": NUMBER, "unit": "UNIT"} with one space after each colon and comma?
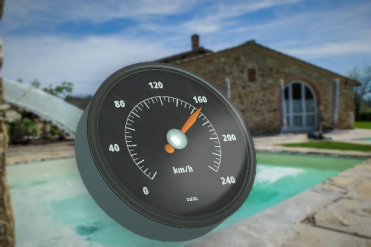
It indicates {"value": 165, "unit": "km/h"}
